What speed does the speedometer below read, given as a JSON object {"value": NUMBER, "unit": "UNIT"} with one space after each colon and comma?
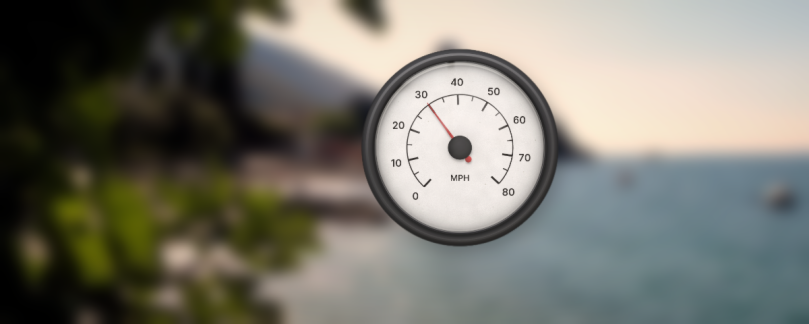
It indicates {"value": 30, "unit": "mph"}
